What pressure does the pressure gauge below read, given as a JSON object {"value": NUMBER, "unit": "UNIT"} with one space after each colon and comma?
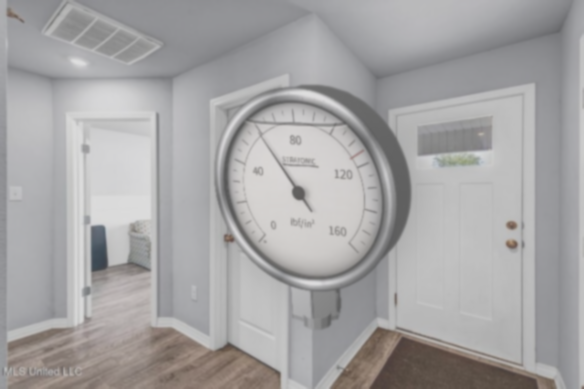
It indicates {"value": 60, "unit": "psi"}
